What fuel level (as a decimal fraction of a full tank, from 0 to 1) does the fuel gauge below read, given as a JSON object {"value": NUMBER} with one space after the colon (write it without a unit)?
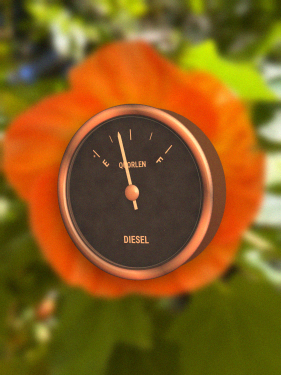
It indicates {"value": 0.375}
